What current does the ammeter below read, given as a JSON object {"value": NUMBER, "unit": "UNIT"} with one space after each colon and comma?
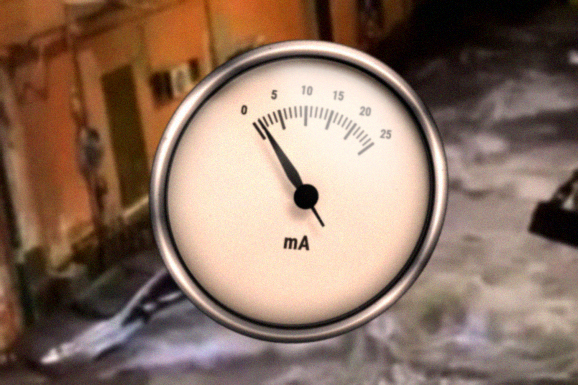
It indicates {"value": 1, "unit": "mA"}
